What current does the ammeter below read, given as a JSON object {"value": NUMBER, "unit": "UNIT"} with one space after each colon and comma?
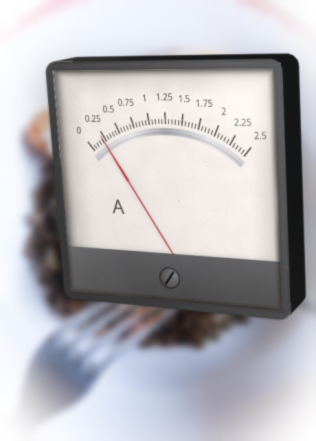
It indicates {"value": 0.25, "unit": "A"}
